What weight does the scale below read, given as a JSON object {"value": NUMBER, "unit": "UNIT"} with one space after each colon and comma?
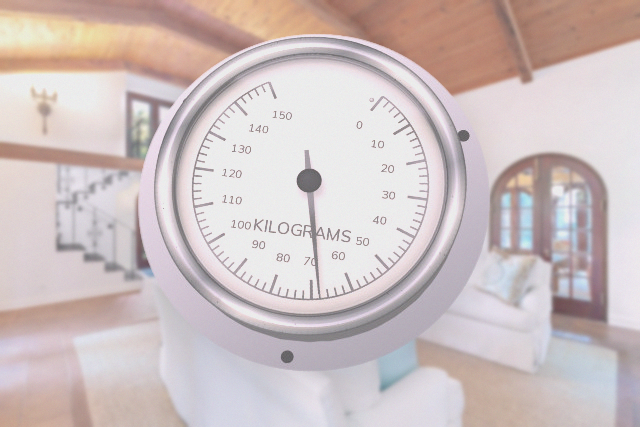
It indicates {"value": 68, "unit": "kg"}
